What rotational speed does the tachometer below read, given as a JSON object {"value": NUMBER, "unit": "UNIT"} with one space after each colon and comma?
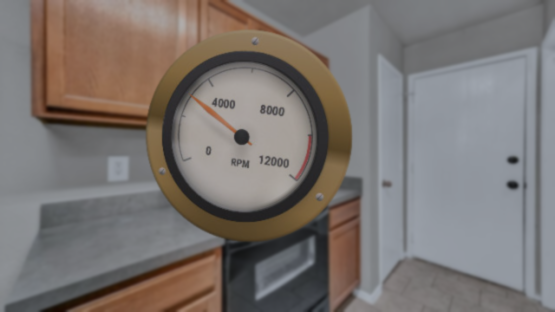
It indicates {"value": 3000, "unit": "rpm"}
